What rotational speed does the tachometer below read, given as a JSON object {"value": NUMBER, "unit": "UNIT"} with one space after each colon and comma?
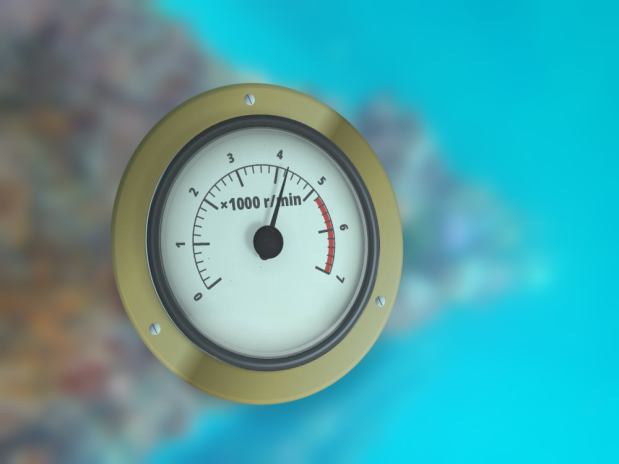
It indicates {"value": 4200, "unit": "rpm"}
